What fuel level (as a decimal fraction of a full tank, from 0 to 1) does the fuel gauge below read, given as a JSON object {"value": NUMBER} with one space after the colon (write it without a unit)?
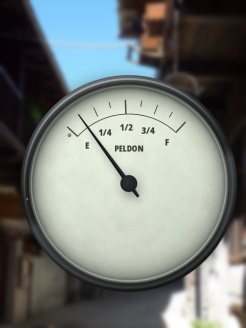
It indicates {"value": 0.125}
